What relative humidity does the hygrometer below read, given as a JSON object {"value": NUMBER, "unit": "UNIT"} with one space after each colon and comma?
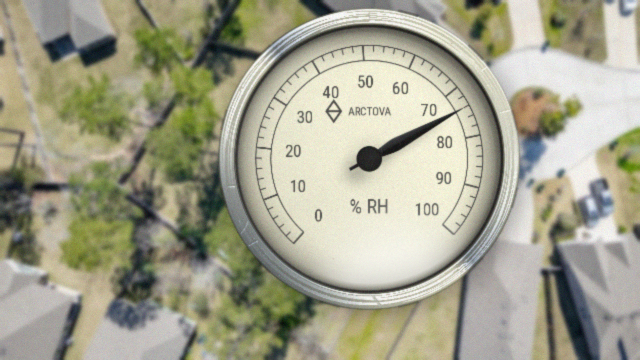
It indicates {"value": 74, "unit": "%"}
